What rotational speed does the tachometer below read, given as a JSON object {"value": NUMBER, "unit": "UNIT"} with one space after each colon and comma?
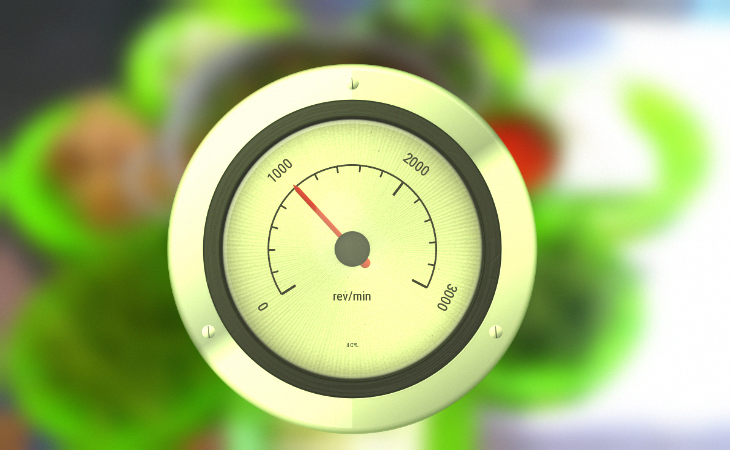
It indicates {"value": 1000, "unit": "rpm"}
